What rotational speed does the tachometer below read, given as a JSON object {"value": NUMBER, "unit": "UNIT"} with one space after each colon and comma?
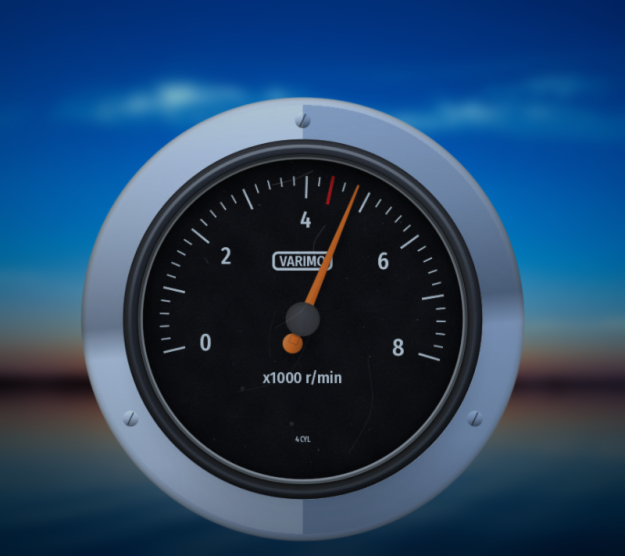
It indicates {"value": 4800, "unit": "rpm"}
